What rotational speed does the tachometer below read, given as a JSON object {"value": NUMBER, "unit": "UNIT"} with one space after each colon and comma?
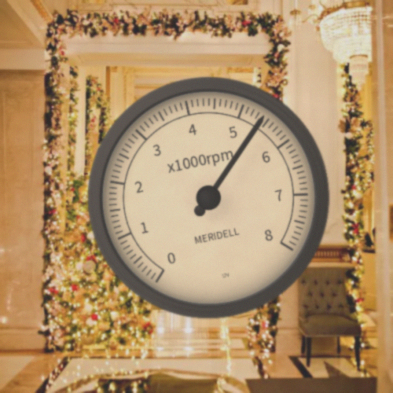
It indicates {"value": 5400, "unit": "rpm"}
